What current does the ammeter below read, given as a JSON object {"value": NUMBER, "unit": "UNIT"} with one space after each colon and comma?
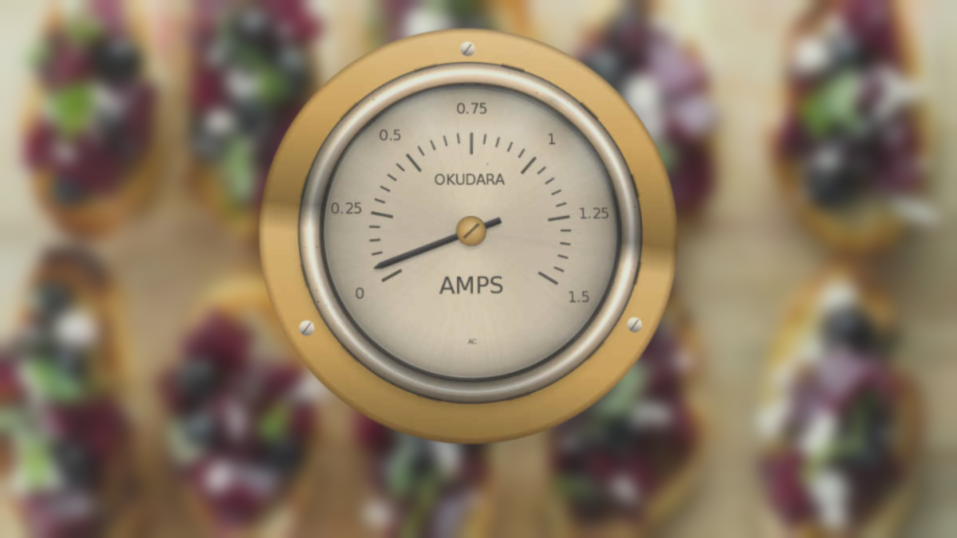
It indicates {"value": 0.05, "unit": "A"}
